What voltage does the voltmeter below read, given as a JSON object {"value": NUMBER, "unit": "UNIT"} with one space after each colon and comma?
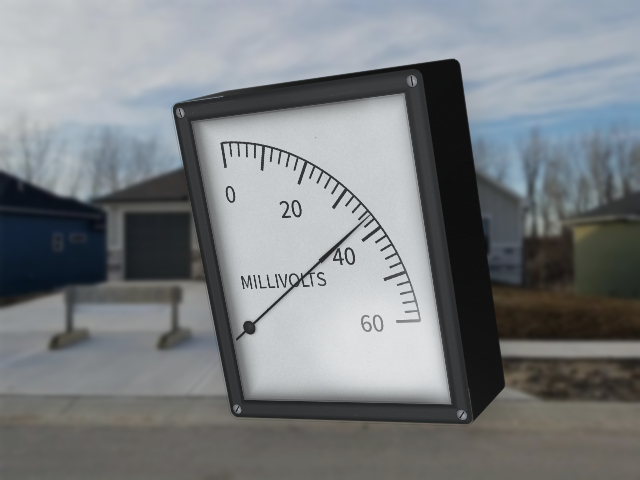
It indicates {"value": 37, "unit": "mV"}
